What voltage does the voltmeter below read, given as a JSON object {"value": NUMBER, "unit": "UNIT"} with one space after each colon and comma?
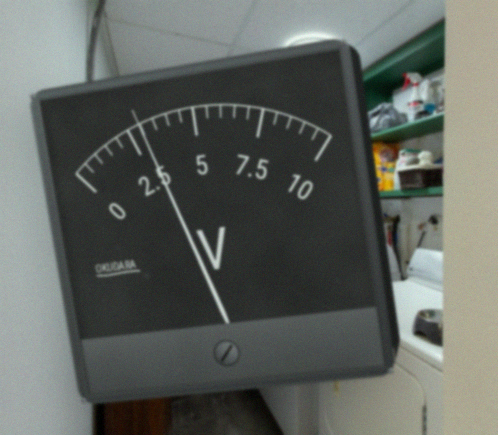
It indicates {"value": 3, "unit": "V"}
